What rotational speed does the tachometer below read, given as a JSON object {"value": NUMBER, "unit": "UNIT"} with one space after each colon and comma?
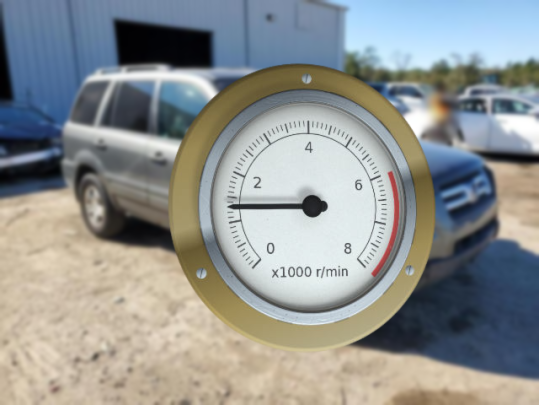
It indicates {"value": 1300, "unit": "rpm"}
